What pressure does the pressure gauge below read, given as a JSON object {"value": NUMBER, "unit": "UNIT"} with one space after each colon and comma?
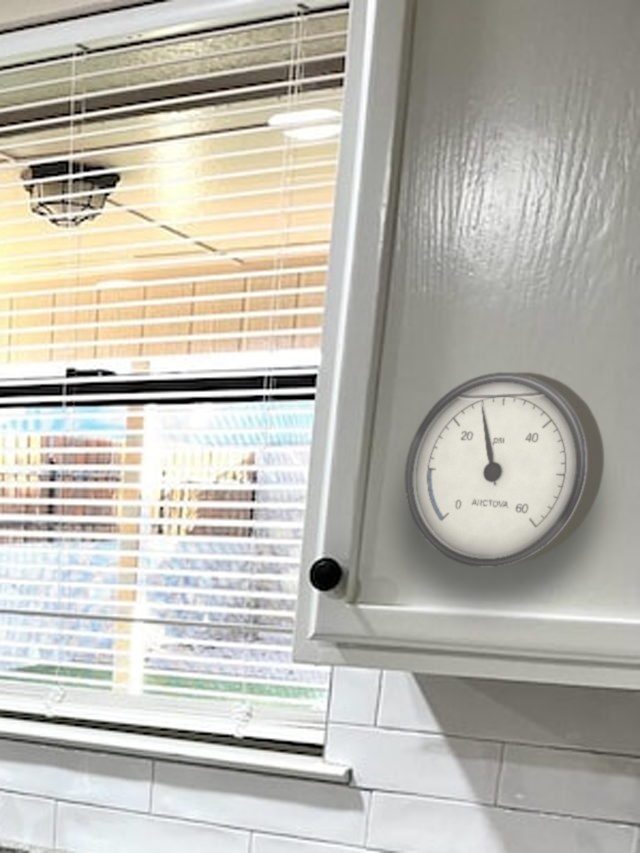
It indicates {"value": 26, "unit": "psi"}
